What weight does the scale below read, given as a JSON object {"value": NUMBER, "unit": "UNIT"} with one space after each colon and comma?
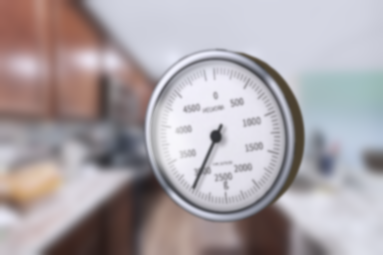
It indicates {"value": 3000, "unit": "g"}
